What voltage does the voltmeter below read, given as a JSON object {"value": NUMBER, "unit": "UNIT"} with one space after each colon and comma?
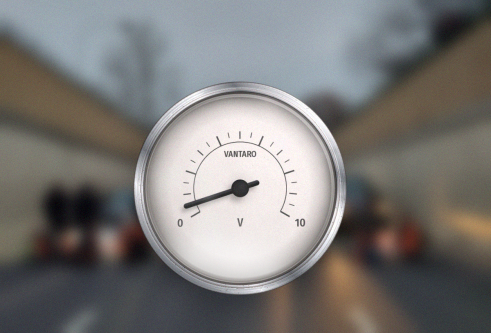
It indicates {"value": 0.5, "unit": "V"}
